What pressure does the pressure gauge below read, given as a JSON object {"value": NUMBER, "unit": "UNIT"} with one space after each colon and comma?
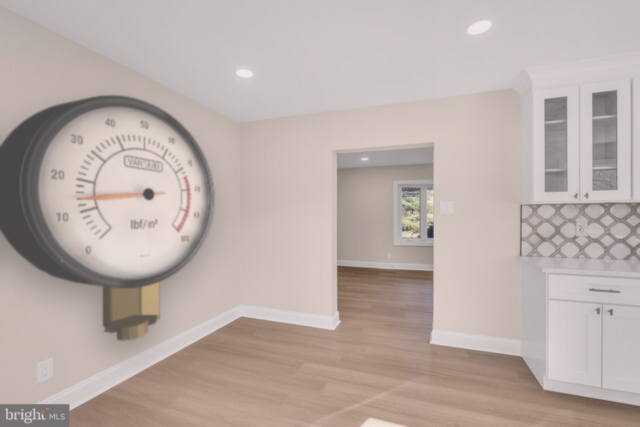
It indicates {"value": 14, "unit": "psi"}
